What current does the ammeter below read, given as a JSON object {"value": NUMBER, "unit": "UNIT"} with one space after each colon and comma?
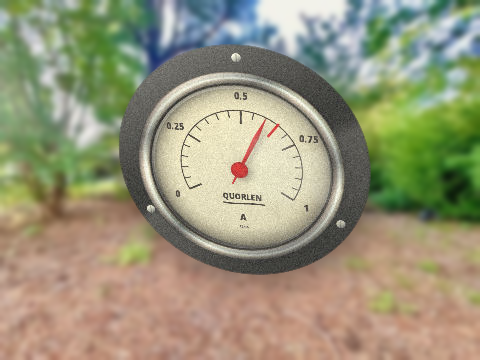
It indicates {"value": 0.6, "unit": "A"}
